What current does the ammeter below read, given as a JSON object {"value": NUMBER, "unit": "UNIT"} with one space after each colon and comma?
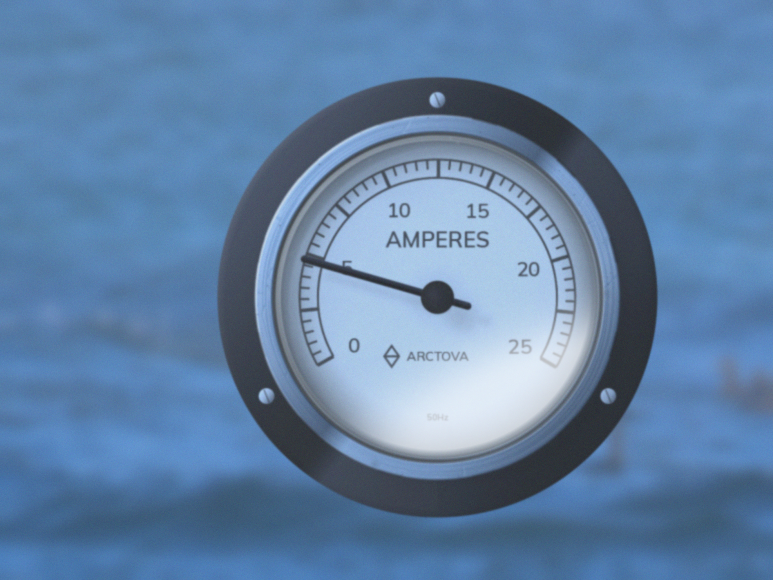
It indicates {"value": 4.75, "unit": "A"}
